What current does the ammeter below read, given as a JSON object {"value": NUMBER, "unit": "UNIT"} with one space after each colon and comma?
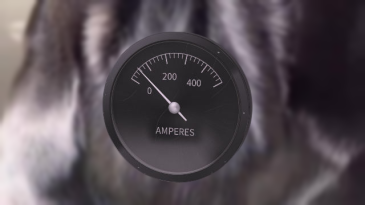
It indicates {"value": 60, "unit": "A"}
